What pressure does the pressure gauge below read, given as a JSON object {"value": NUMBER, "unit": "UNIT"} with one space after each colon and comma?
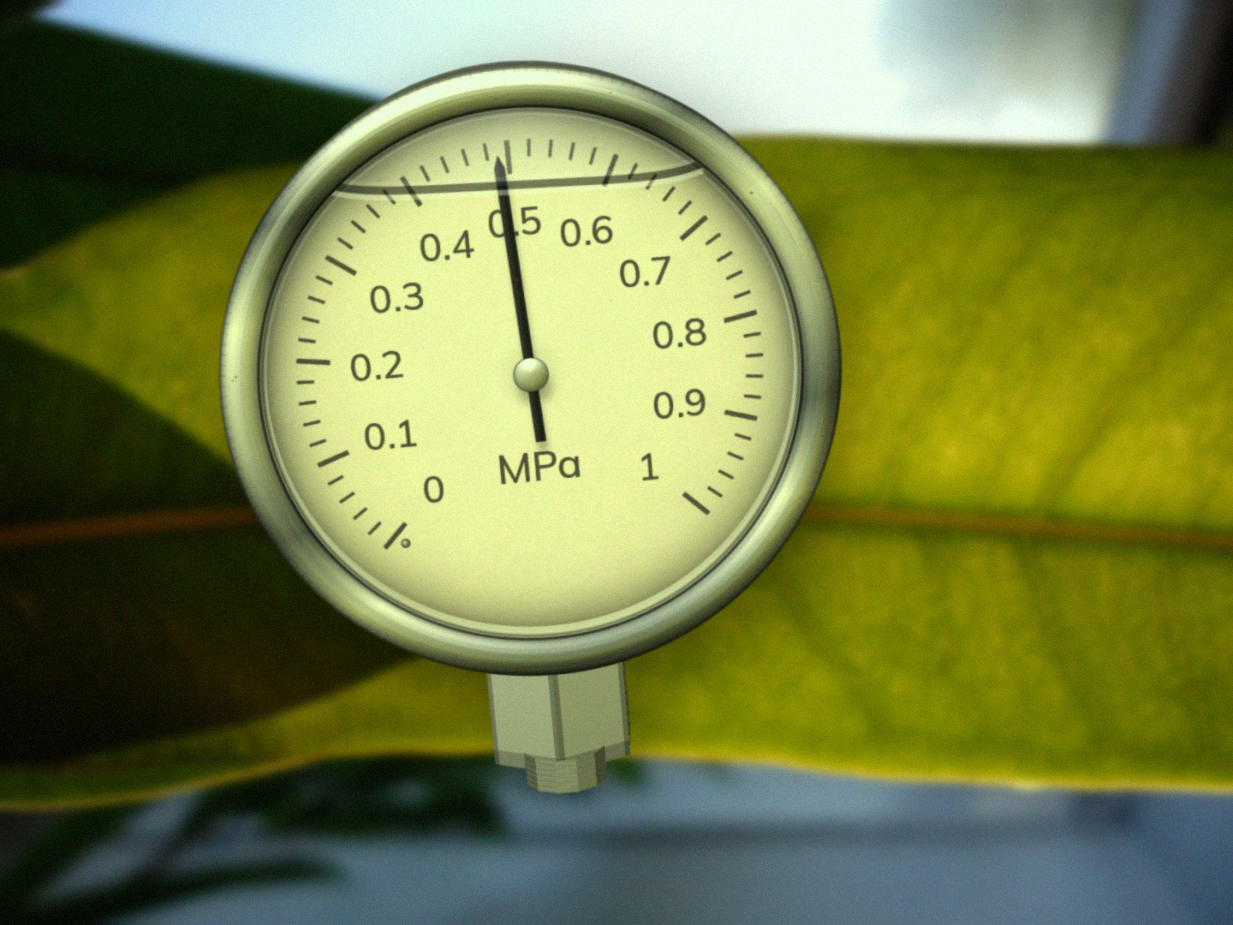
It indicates {"value": 0.49, "unit": "MPa"}
